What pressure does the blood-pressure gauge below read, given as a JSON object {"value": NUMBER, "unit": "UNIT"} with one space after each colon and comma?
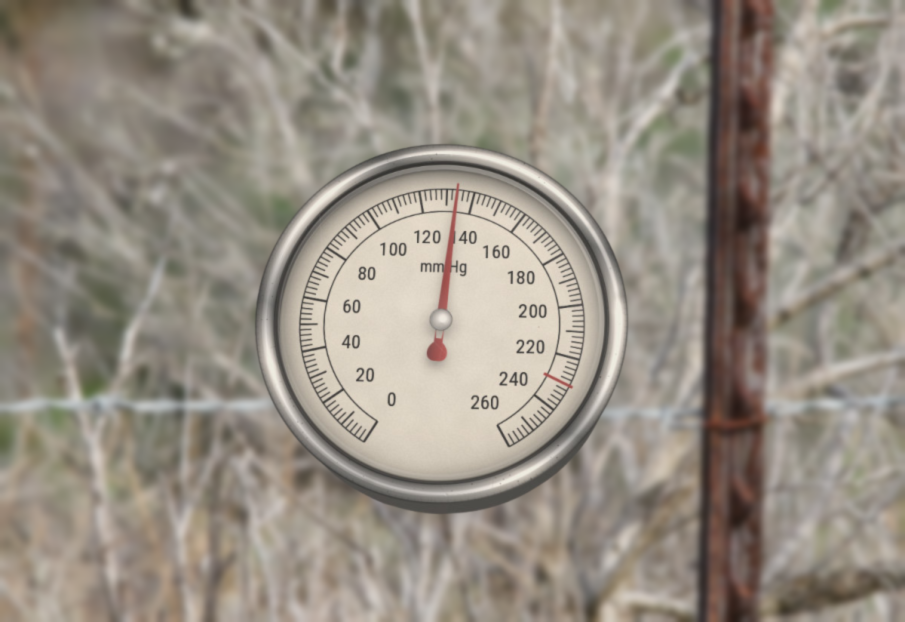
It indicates {"value": 134, "unit": "mmHg"}
